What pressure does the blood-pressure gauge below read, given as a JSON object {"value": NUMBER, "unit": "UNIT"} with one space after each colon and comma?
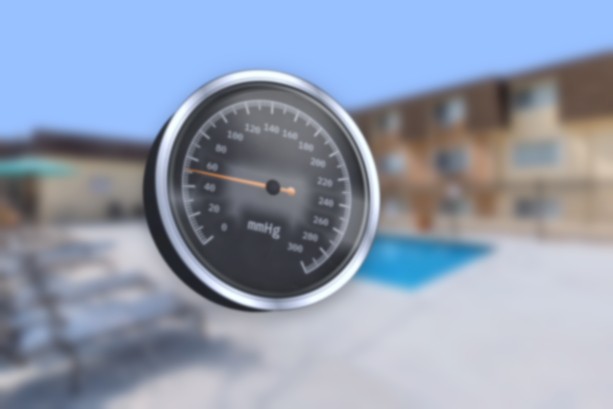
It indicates {"value": 50, "unit": "mmHg"}
